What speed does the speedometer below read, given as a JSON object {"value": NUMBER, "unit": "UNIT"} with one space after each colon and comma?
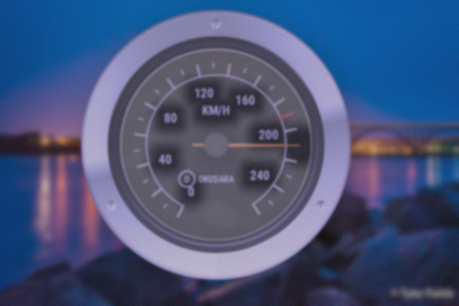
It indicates {"value": 210, "unit": "km/h"}
